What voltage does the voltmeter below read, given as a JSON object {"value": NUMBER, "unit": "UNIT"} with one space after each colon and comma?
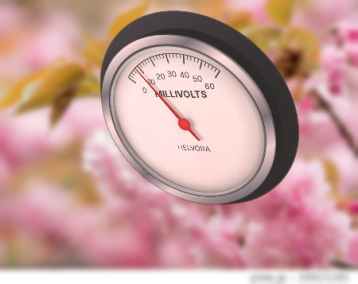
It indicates {"value": 10, "unit": "mV"}
